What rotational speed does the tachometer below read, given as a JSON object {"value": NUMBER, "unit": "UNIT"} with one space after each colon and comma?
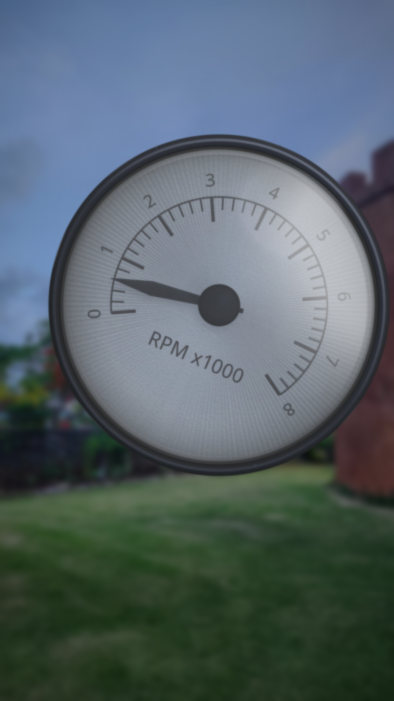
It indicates {"value": 600, "unit": "rpm"}
